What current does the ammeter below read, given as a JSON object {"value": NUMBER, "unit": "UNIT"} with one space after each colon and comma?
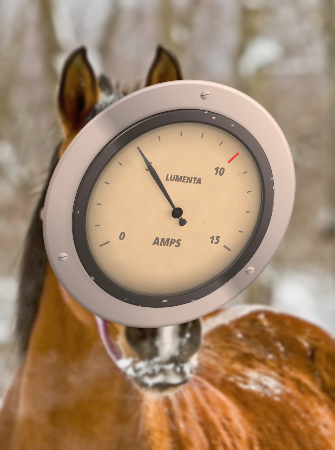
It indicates {"value": 5, "unit": "A"}
